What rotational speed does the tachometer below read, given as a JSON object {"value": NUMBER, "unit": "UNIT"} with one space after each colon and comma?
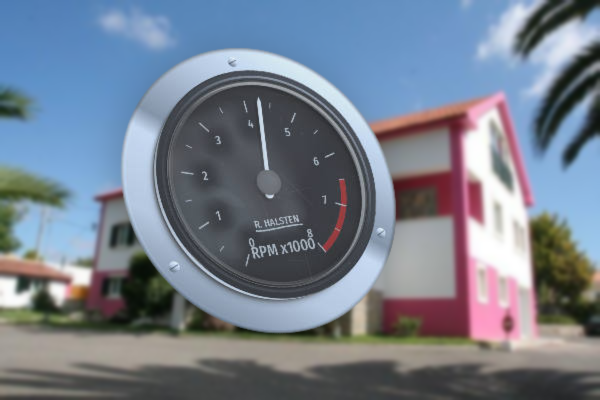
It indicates {"value": 4250, "unit": "rpm"}
